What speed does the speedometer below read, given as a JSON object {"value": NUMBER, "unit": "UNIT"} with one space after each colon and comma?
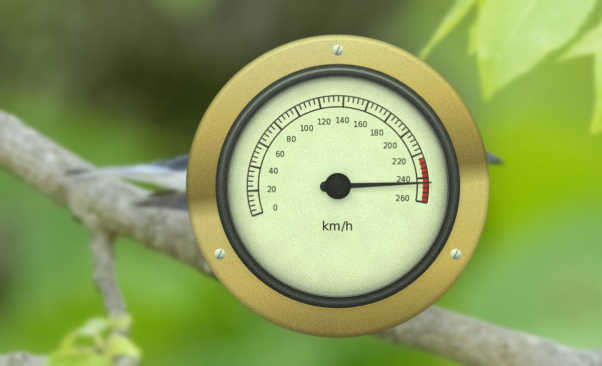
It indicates {"value": 244, "unit": "km/h"}
